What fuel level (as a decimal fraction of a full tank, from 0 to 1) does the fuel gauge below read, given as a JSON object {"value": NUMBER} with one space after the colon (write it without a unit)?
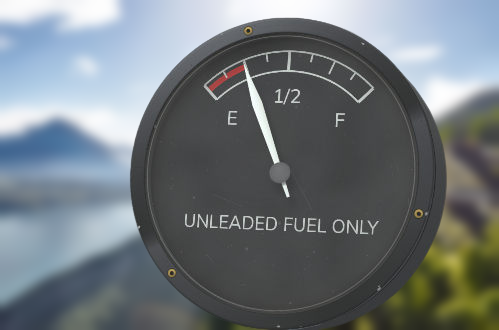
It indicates {"value": 0.25}
